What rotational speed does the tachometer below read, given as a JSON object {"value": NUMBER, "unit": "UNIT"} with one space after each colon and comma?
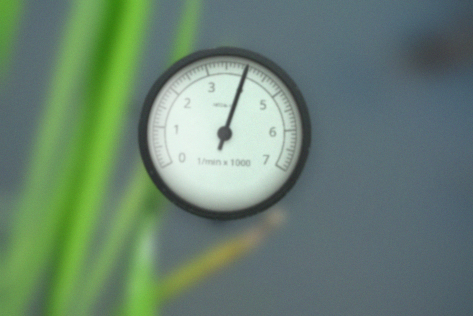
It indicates {"value": 4000, "unit": "rpm"}
